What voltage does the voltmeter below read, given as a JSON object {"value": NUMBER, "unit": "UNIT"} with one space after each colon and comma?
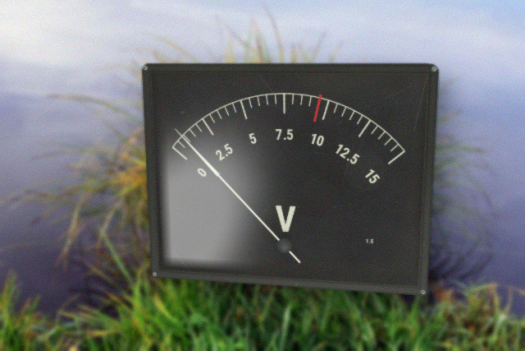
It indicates {"value": 1, "unit": "V"}
